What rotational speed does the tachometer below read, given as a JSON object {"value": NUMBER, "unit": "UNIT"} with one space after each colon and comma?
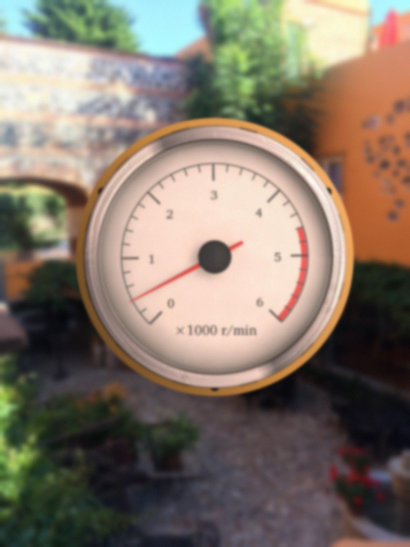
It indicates {"value": 400, "unit": "rpm"}
